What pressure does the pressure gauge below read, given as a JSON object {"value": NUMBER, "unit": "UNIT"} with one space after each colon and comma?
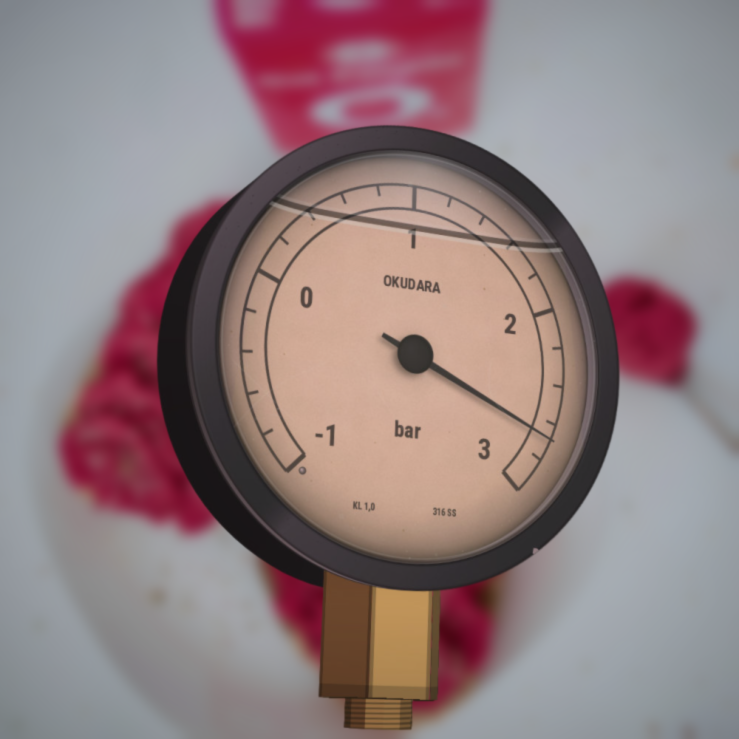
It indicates {"value": 2.7, "unit": "bar"}
